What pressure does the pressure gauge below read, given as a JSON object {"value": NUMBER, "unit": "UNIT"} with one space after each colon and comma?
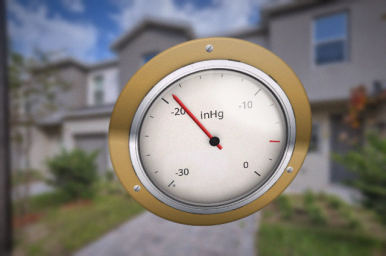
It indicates {"value": -19, "unit": "inHg"}
